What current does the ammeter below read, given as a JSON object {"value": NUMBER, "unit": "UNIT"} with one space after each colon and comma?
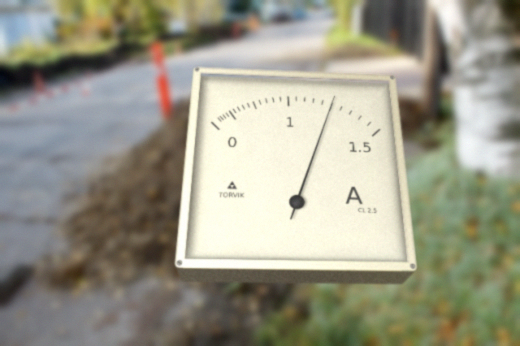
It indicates {"value": 1.25, "unit": "A"}
